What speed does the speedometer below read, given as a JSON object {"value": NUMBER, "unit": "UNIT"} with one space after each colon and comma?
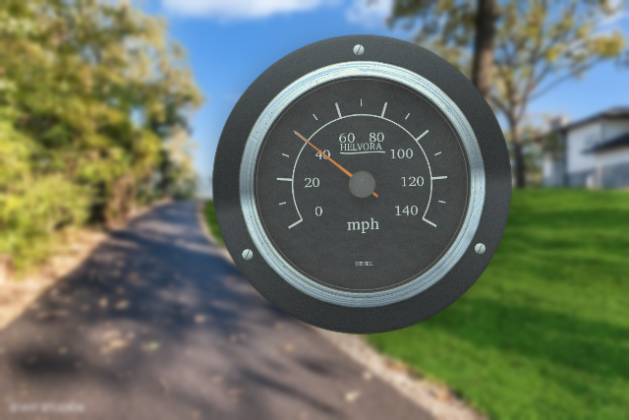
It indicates {"value": 40, "unit": "mph"}
